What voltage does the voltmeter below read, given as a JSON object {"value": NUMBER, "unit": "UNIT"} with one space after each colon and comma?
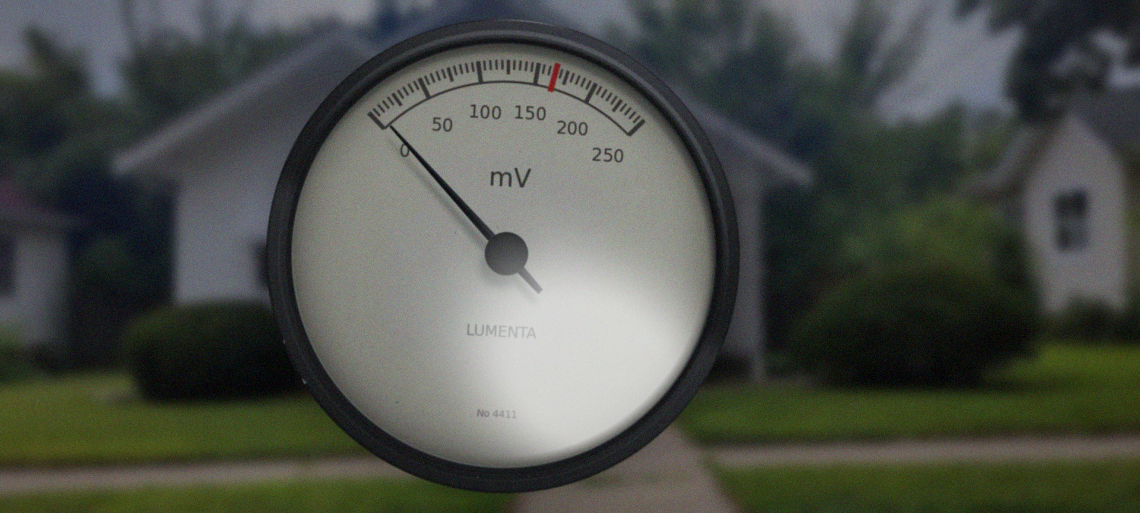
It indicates {"value": 5, "unit": "mV"}
